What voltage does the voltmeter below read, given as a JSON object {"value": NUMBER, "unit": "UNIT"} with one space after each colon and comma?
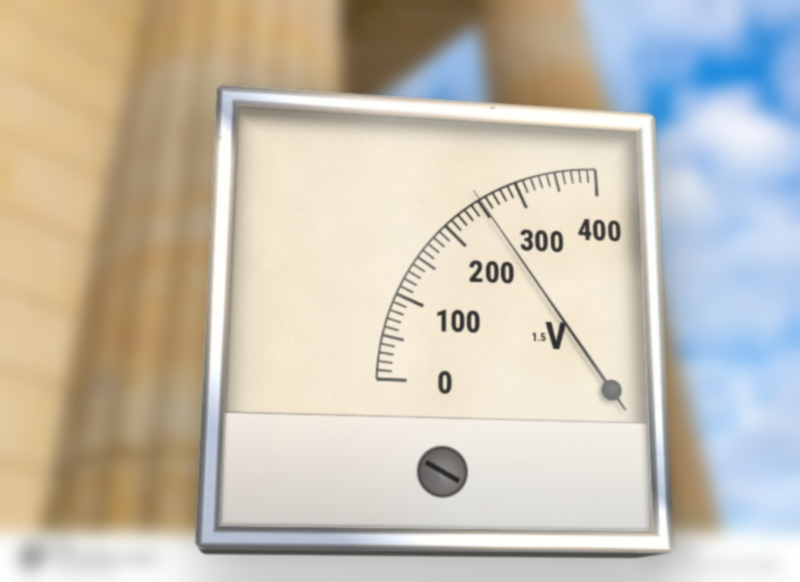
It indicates {"value": 250, "unit": "V"}
